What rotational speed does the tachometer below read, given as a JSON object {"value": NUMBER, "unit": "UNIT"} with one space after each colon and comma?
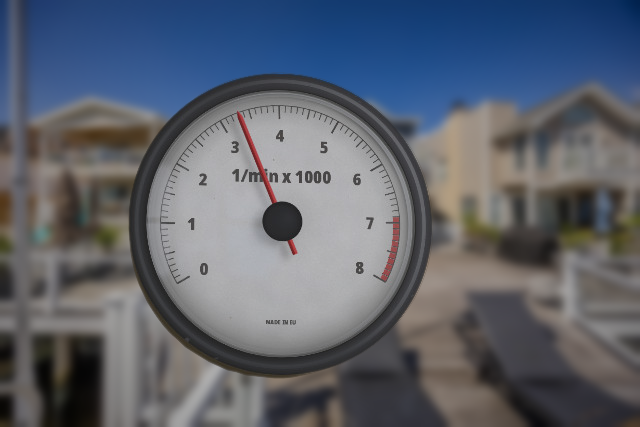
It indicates {"value": 3300, "unit": "rpm"}
